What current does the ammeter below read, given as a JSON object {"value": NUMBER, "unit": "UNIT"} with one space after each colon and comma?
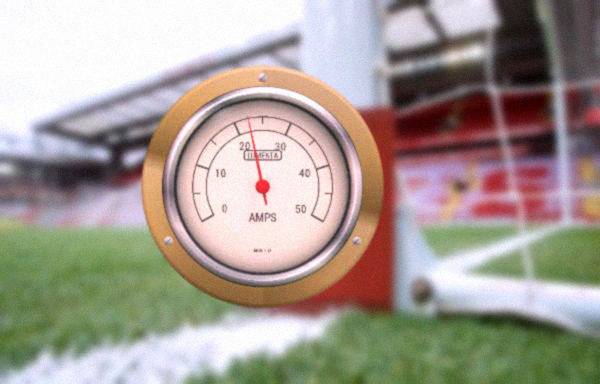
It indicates {"value": 22.5, "unit": "A"}
